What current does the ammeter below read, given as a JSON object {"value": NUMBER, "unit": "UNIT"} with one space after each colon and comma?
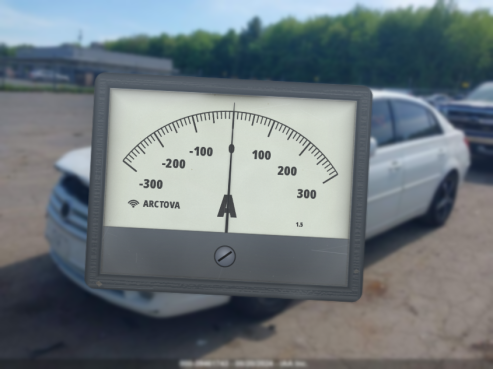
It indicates {"value": 0, "unit": "A"}
